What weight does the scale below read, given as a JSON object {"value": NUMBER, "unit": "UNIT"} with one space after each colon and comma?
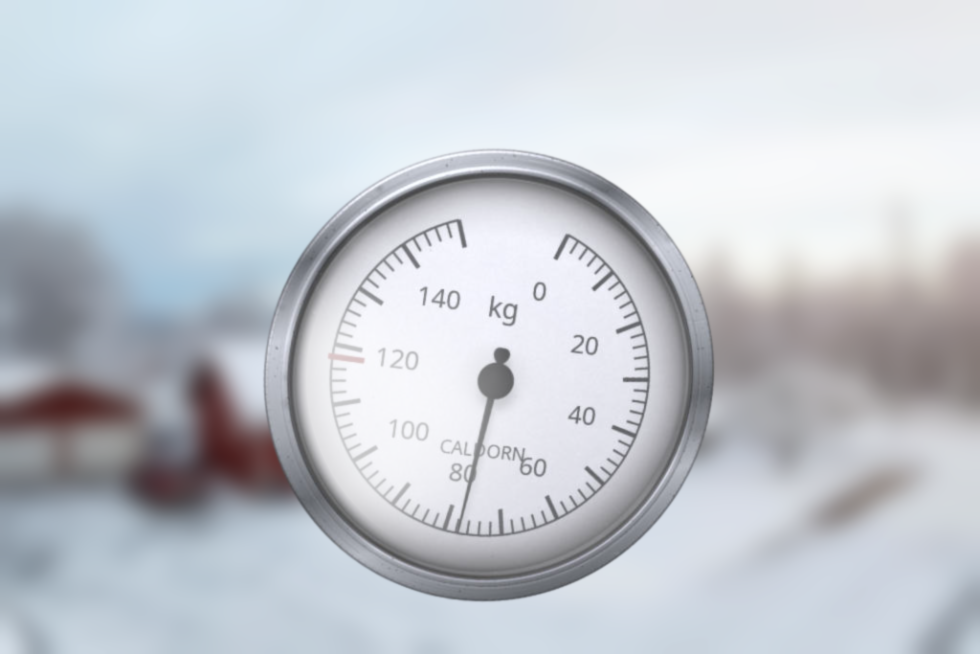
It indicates {"value": 78, "unit": "kg"}
